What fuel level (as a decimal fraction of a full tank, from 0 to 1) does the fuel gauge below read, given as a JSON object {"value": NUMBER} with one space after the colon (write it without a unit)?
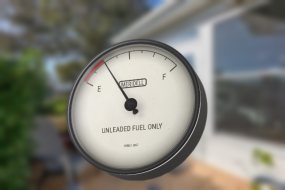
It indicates {"value": 0.25}
